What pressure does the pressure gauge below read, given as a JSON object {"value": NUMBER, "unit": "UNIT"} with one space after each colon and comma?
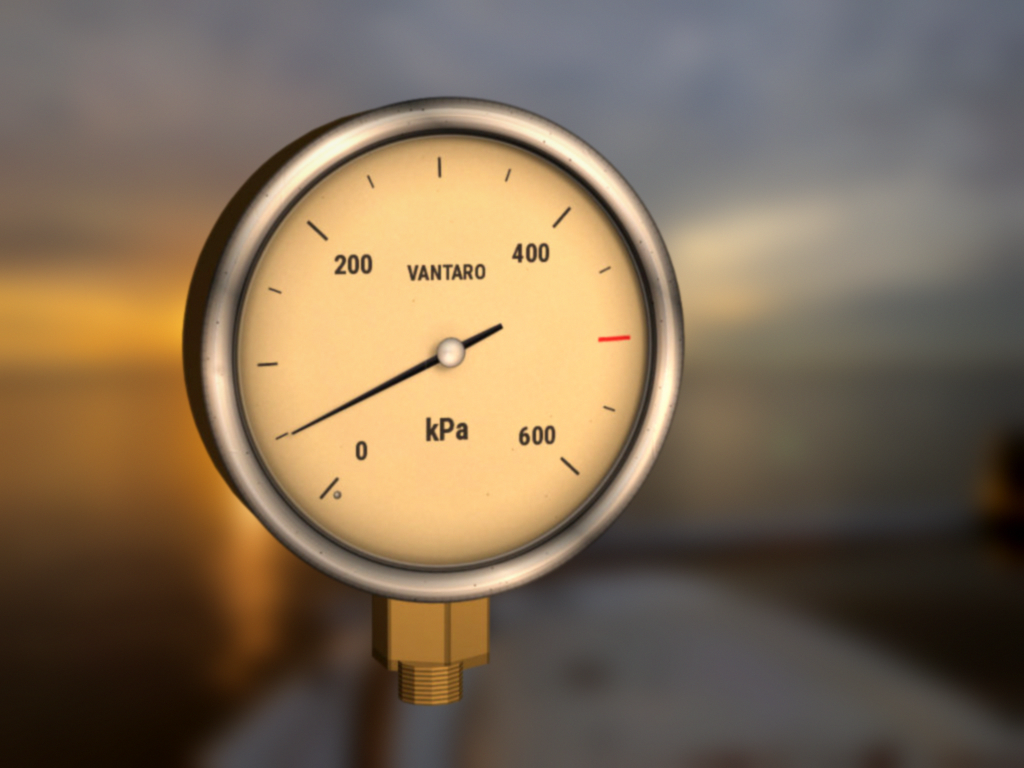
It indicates {"value": 50, "unit": "kPa"}
